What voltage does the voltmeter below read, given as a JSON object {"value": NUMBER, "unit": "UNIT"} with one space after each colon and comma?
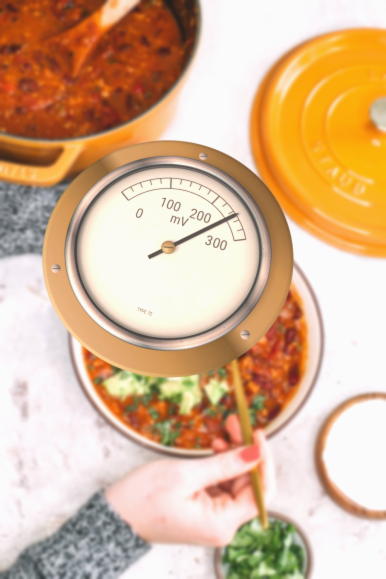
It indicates {"value": 250, "unit": "mV"}
